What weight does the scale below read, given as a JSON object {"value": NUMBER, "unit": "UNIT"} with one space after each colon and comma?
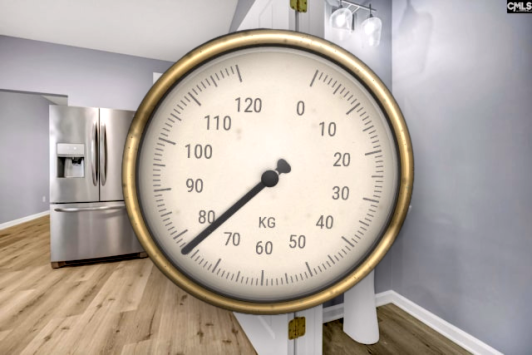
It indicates {"value": 77, "unit": "kg"}
